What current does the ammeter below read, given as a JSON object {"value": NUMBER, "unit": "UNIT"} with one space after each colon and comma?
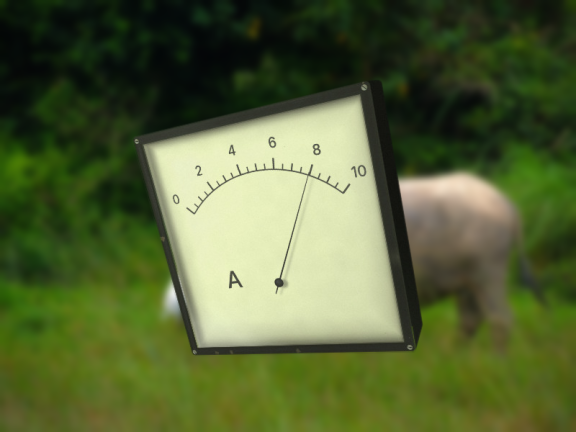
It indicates {"value": 8, "unit": "A"}
